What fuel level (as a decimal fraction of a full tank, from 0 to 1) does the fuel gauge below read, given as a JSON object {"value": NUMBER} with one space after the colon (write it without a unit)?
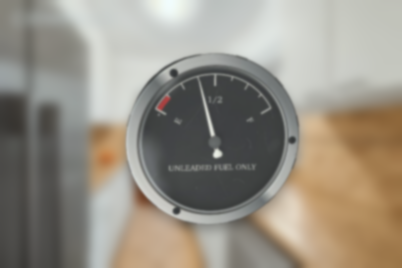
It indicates {"value": 0.375}
